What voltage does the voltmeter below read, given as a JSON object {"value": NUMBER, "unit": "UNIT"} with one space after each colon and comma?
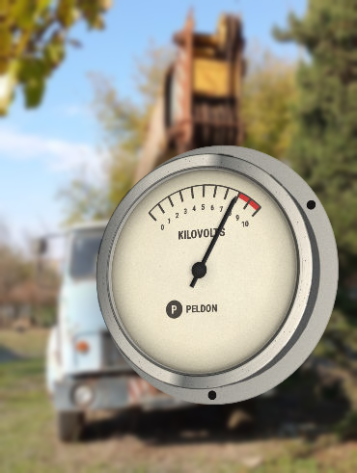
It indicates {"value": 8, "unit": "kV"}
